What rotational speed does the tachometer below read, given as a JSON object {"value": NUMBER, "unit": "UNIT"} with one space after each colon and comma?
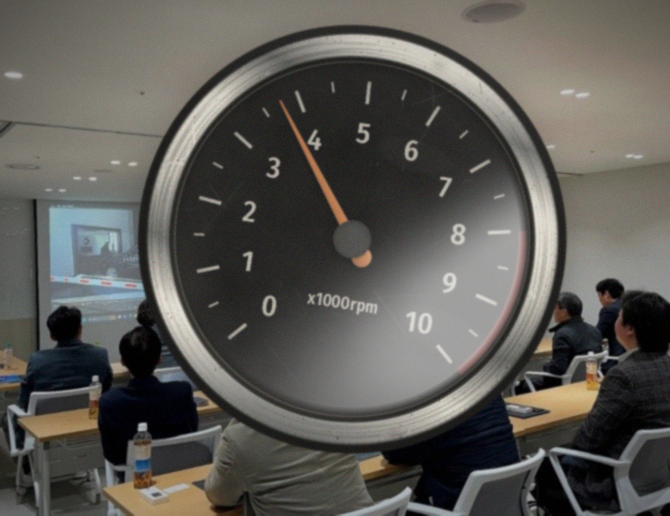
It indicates {"value": 3750, "unit": "rpm"}
